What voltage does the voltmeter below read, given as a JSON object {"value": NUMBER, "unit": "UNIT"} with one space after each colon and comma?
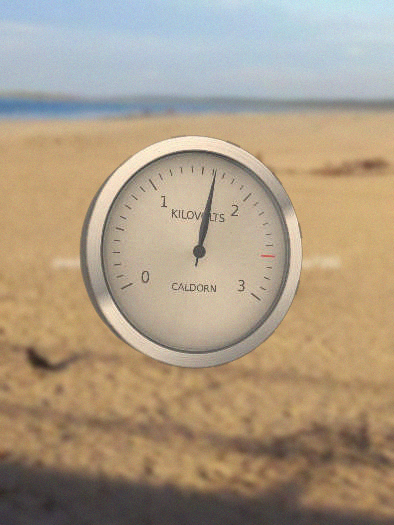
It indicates {"value": 1.6, "unit": "kV"}
